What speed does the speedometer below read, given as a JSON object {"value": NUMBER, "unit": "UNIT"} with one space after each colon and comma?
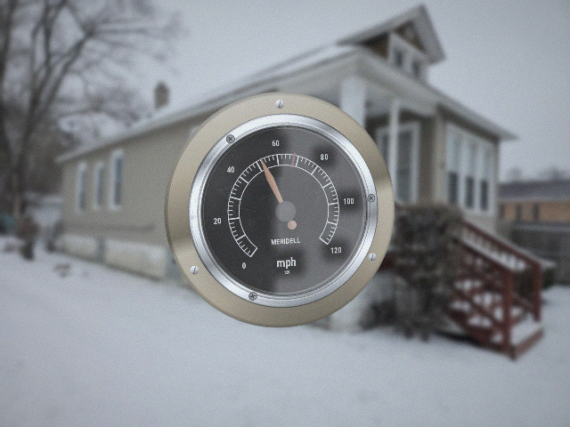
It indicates {"value": 52, "unit": "mph"}
